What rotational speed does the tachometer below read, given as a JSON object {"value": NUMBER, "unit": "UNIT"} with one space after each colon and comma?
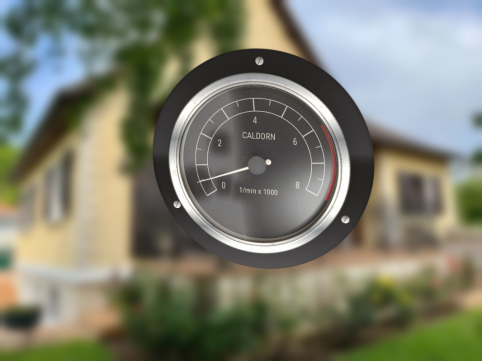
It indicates {"value": 500, "unit": "rpm"}
